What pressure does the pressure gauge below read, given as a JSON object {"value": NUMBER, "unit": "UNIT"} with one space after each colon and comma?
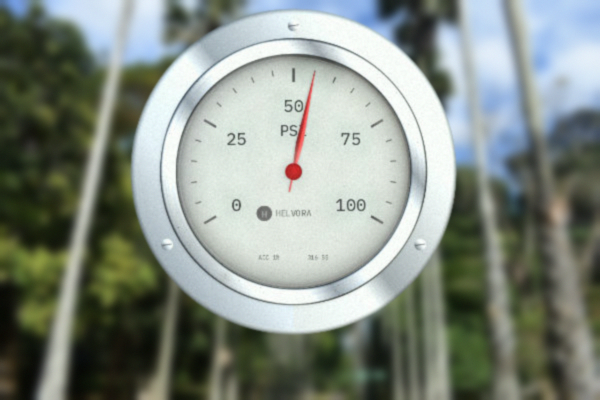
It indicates {"value": 55, "unit": "psi"}
